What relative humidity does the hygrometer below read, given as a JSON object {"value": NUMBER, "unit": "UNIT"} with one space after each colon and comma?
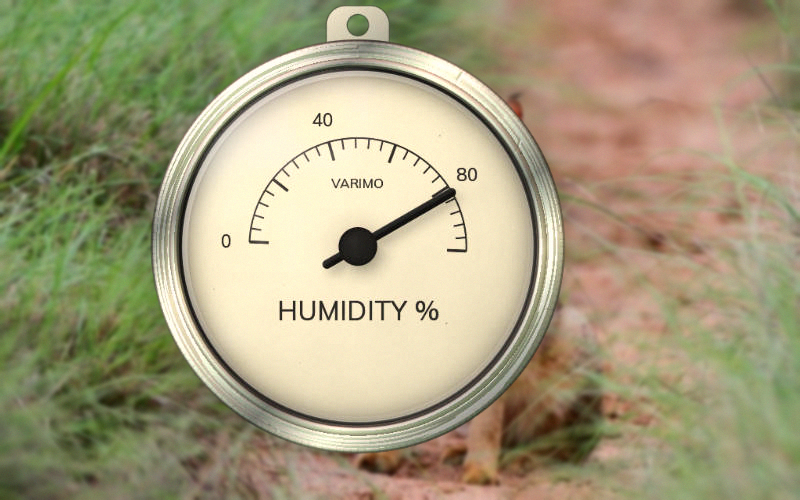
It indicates {"value": 82, "unit": "%"}
